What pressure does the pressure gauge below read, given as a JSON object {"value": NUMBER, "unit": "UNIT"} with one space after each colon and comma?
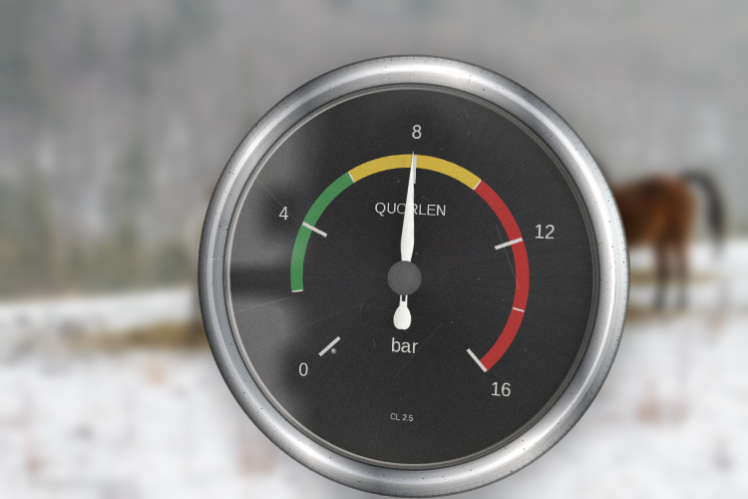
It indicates {"value": 8, "unit": "bar"}
